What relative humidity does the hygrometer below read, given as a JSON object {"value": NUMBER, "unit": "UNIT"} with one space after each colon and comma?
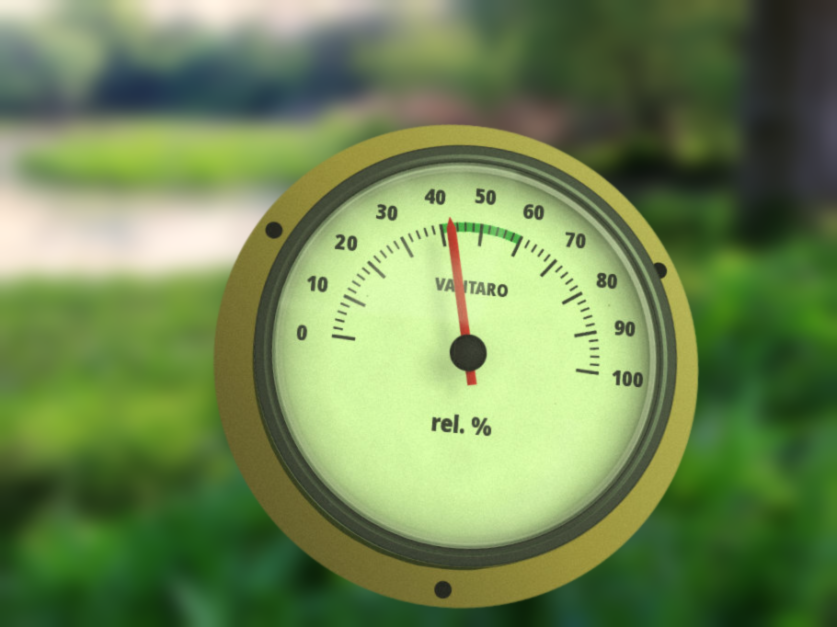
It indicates {"value": 42, "unit": "%"}
